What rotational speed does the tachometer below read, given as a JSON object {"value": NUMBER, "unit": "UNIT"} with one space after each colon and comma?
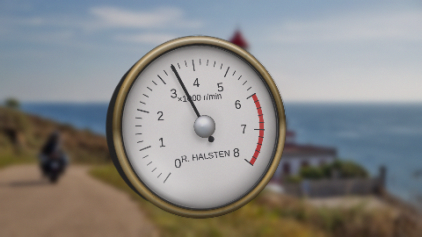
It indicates {"value": 3400, "unit": "rpm"}
